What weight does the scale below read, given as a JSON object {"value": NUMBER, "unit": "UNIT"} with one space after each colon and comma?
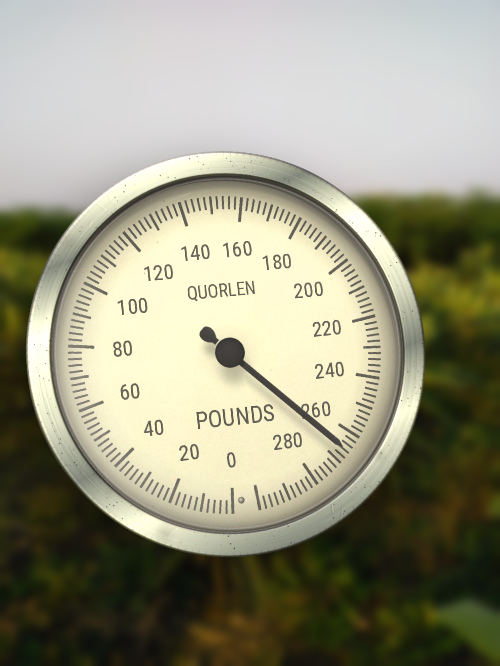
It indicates {"value": 266, "unit": "lb"}
